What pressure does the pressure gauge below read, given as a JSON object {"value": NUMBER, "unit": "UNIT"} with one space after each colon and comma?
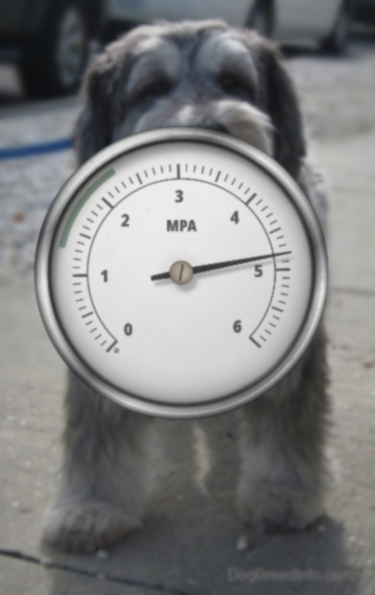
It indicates {"value": 4.8, "unit": "MPa"}
